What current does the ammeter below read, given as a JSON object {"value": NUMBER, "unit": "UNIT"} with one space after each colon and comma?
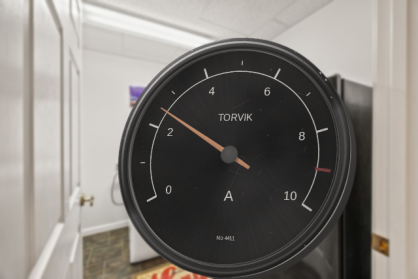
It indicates {"value": 2.5, "unit": "A"}
